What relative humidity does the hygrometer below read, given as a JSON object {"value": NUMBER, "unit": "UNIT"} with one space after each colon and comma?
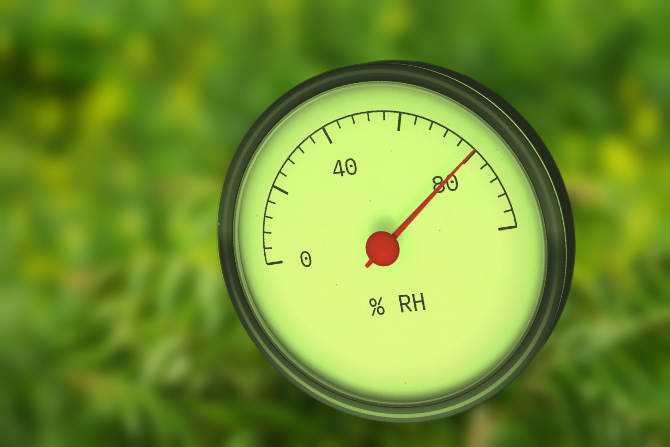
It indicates {"value": 80, "unit": "%"}
